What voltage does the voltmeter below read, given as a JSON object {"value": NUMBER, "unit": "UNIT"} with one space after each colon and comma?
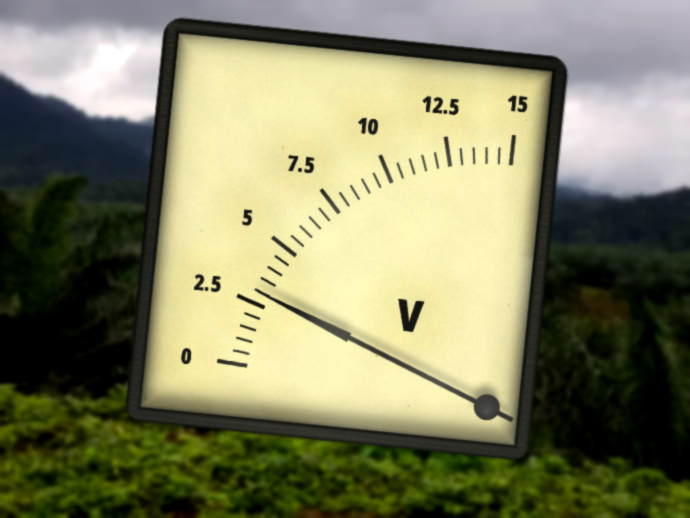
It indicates {"value": 3, "unit": "V"}
